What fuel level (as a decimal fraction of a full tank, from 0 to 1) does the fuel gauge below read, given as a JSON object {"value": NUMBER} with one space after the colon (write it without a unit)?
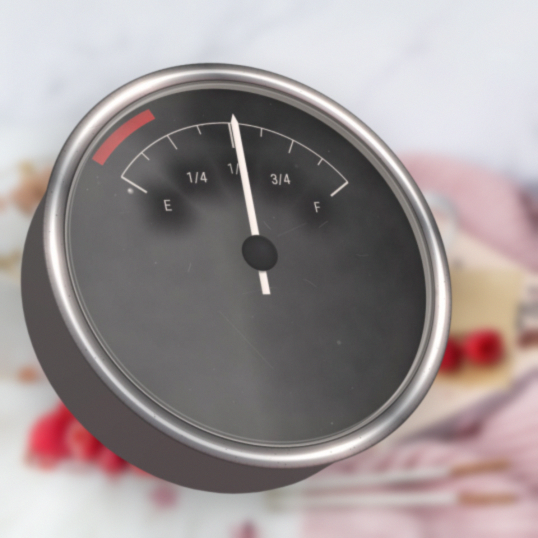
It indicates {"value": 0.5}
